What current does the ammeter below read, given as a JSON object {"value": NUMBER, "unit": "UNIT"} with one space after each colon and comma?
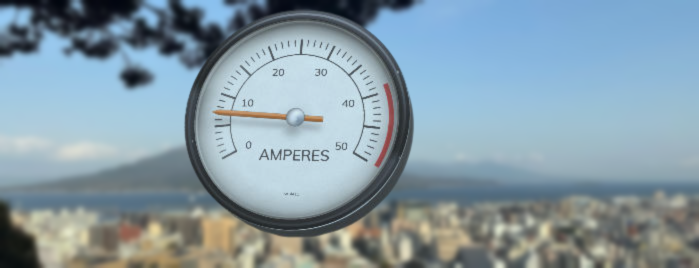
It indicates {"value": 7, "unit": "A"}
